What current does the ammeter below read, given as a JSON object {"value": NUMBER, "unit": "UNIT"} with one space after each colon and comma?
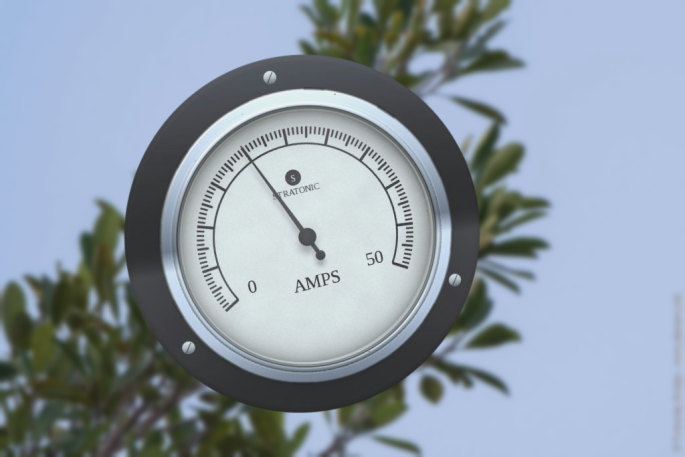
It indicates {"value": 20, "unit": "A"}
